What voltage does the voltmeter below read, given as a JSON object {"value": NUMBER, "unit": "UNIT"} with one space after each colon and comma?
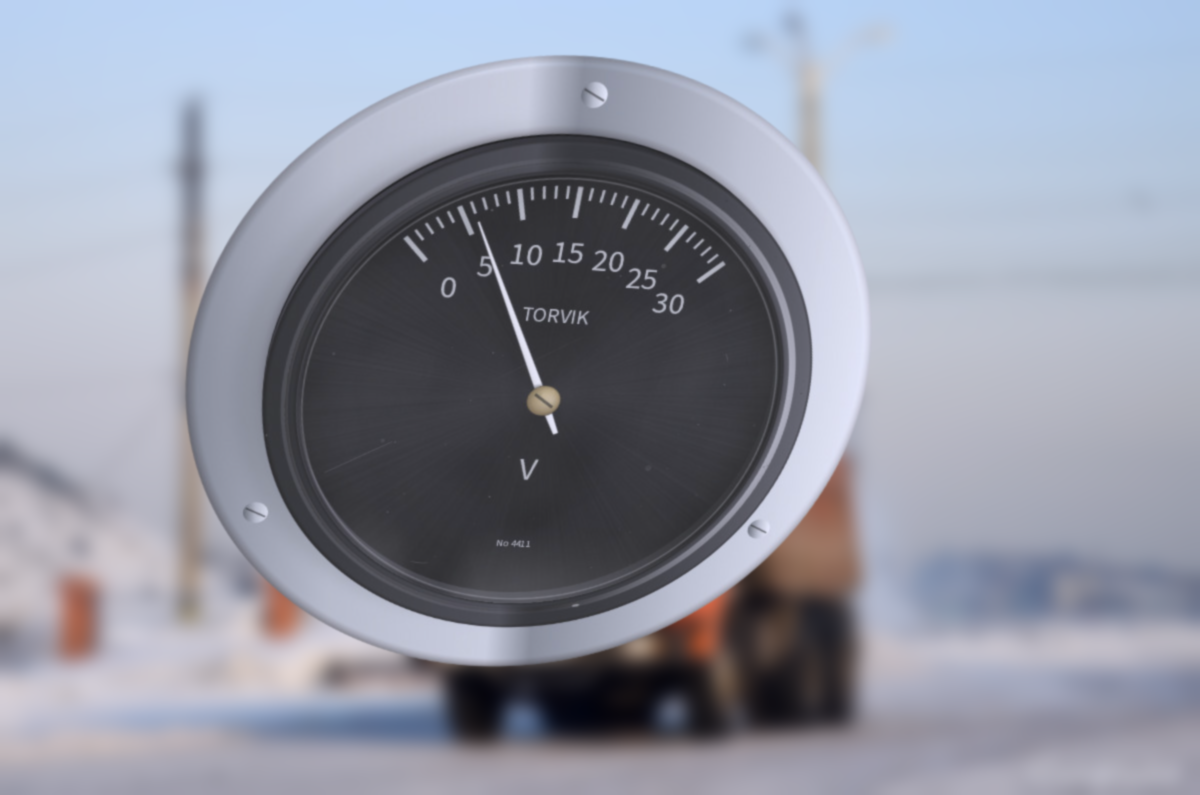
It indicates {"value": 6, "unit": "V"}
